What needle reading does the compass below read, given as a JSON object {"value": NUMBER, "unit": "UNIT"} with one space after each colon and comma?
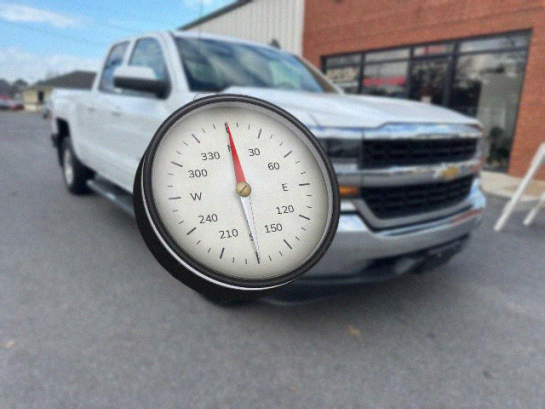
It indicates {"value": 0, "unit": "°"}
